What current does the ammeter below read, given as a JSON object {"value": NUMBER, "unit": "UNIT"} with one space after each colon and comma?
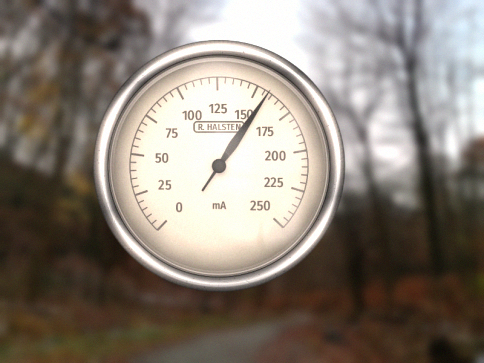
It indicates {"value": 157.5, "unit": "mA"}
